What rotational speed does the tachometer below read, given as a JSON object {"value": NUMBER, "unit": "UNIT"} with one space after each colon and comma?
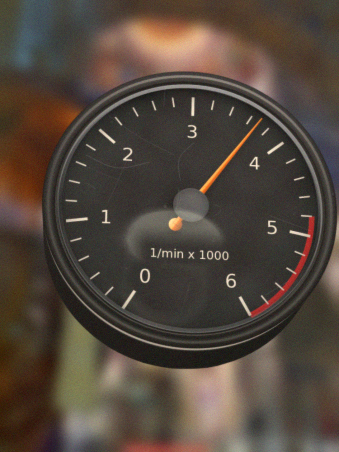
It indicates {"value": 3700, "unit": "rpm"}
